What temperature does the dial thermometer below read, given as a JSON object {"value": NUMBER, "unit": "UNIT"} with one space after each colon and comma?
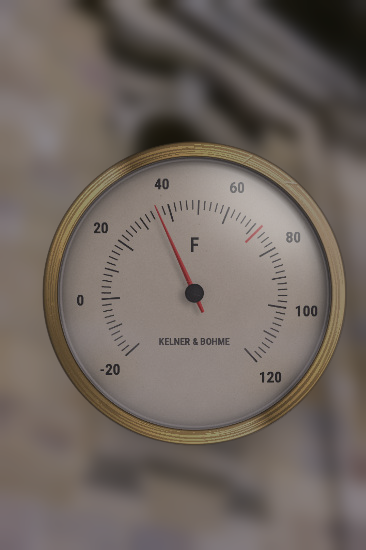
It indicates {"value": 36, "unit": "°F"}
